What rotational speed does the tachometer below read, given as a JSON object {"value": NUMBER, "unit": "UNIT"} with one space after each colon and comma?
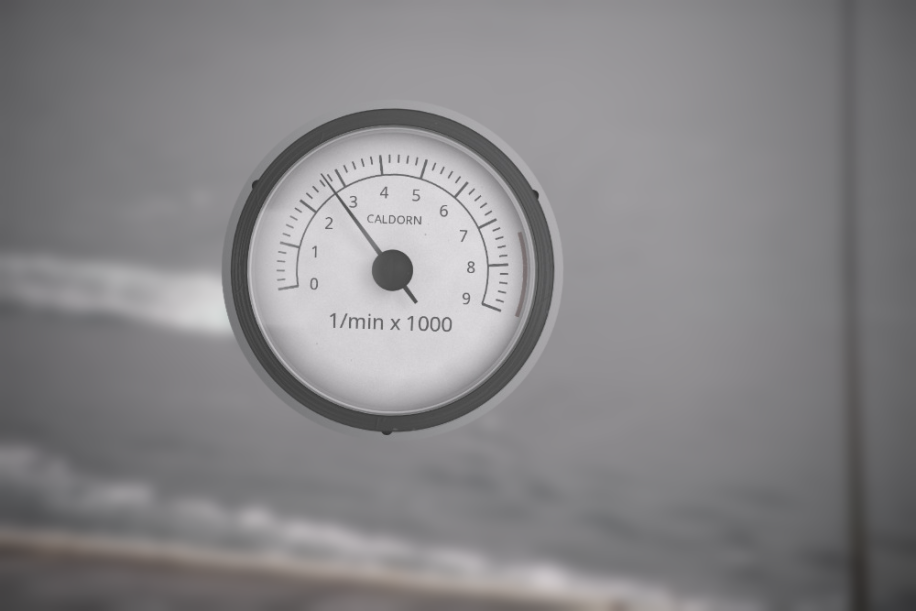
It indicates {"value": 2700, "unit": "rpm"}
